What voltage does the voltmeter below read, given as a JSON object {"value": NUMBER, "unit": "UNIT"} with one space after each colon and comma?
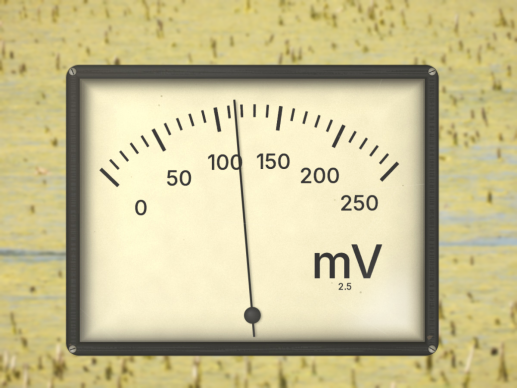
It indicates {"value": 115, "unit": "mV"}
